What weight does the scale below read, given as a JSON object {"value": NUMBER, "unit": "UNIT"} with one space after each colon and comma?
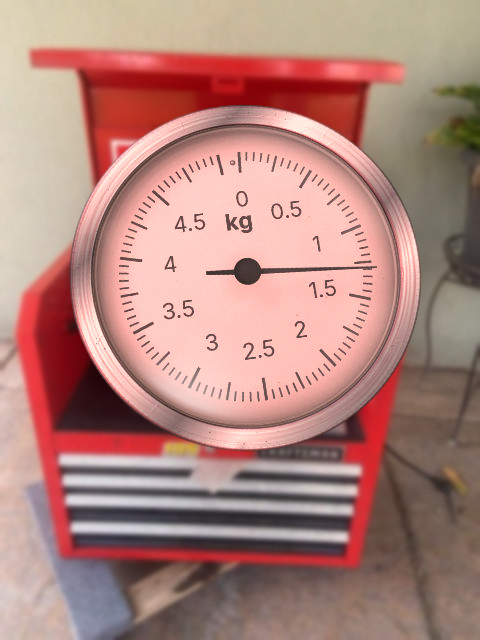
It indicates {"value": 1.3, "unit": "kg"}
